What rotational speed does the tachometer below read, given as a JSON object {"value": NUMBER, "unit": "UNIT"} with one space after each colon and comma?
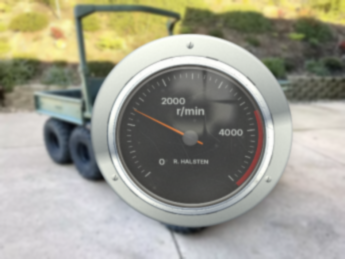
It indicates {"value": 1300, "unit": "rpm"}
